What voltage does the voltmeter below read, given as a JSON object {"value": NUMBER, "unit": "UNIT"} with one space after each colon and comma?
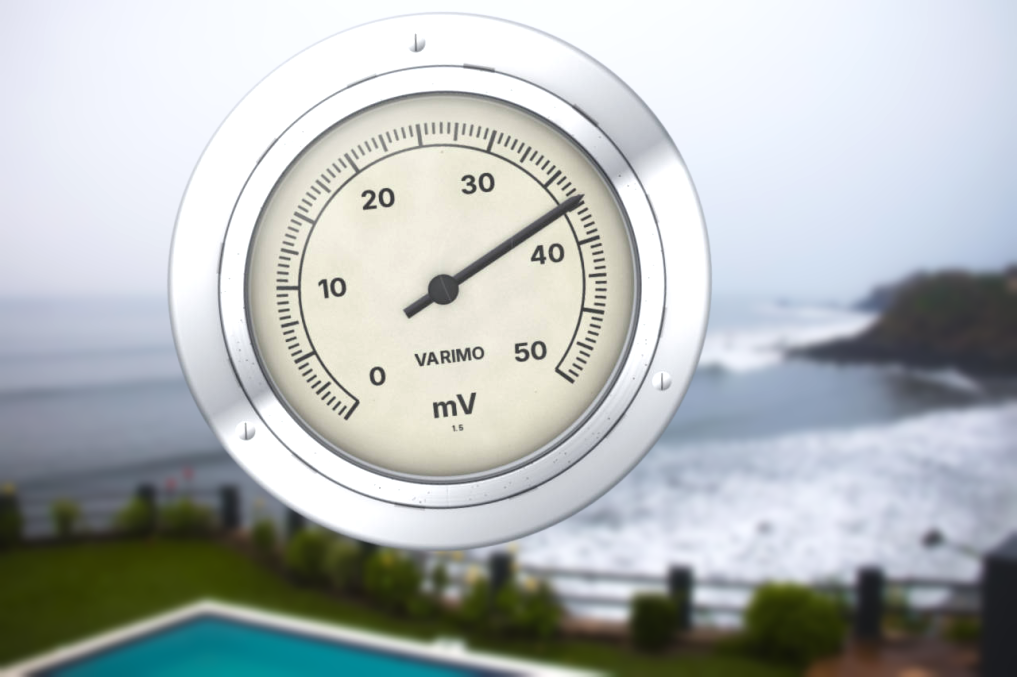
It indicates {"value": 37, "unit": "mV"}
